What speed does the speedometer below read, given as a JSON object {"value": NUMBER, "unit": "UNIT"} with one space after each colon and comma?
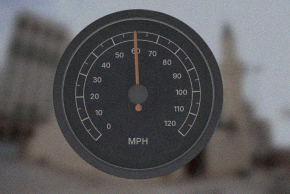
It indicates {"value": 60, "unit": "mph"}
